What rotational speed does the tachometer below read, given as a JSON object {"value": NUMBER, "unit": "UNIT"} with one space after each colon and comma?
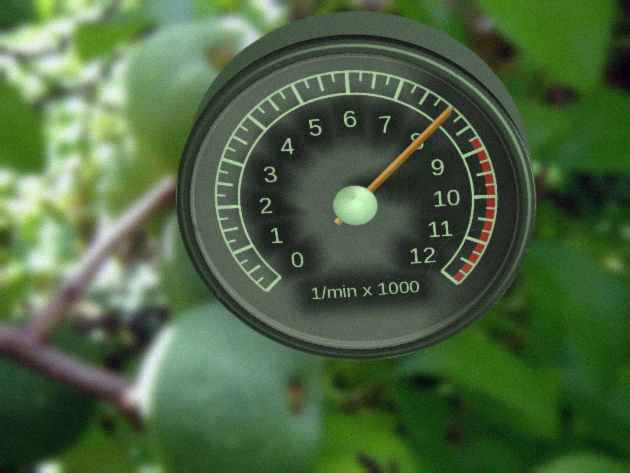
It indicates {"value": 8000, "unit": "rpm"}
